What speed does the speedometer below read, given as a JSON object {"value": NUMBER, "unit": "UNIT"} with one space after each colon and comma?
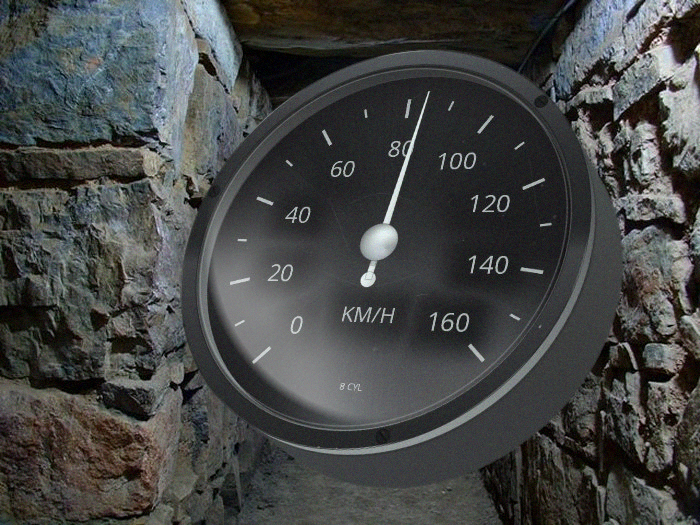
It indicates {"value": 85, "unit": "km/h"}
